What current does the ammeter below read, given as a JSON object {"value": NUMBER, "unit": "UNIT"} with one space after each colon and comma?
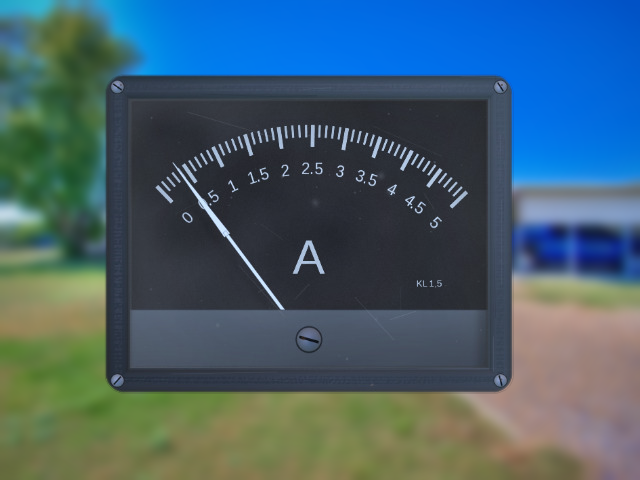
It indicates {"value": 0.4, "unit": "A"}
